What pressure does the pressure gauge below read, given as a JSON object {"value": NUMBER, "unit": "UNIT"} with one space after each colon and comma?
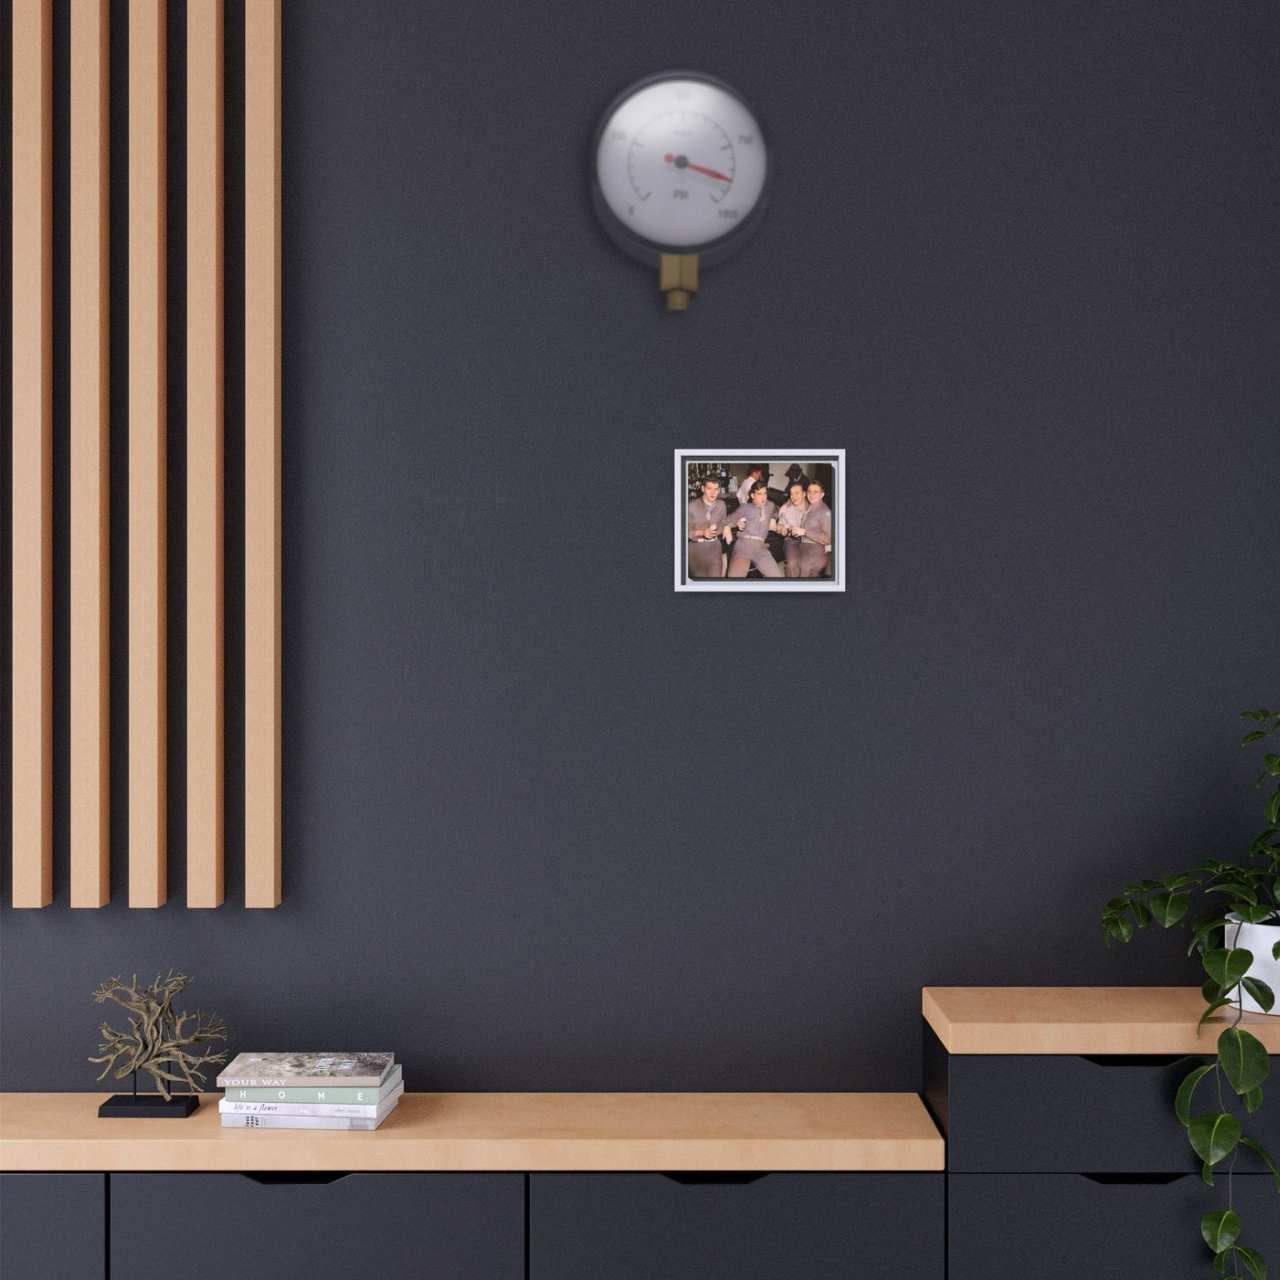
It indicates {"value": 900, "unit": "psi"}
